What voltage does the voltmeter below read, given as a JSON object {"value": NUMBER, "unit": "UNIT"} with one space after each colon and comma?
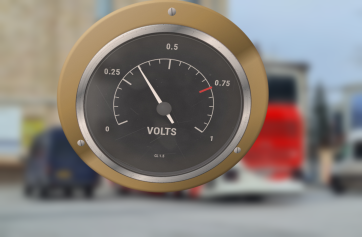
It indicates {"value": 0.35, "unit": "V"}
